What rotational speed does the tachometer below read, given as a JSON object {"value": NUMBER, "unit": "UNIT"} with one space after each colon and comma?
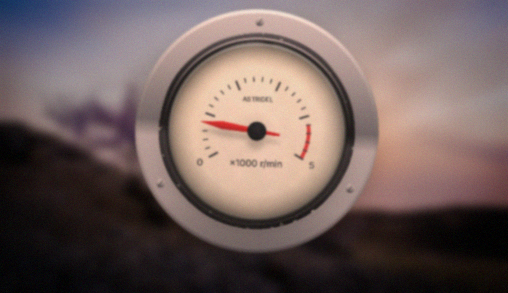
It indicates {"value": 800, "unit": "rpm"}
